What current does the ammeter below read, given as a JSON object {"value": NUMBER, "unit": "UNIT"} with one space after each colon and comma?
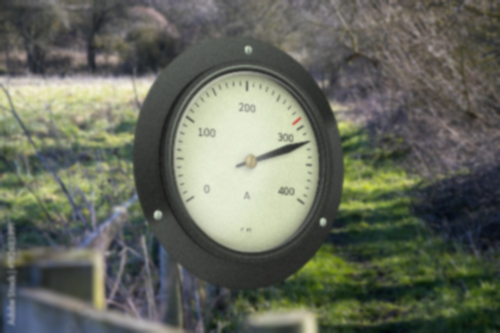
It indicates {"value": 320, "unit": "A"}
